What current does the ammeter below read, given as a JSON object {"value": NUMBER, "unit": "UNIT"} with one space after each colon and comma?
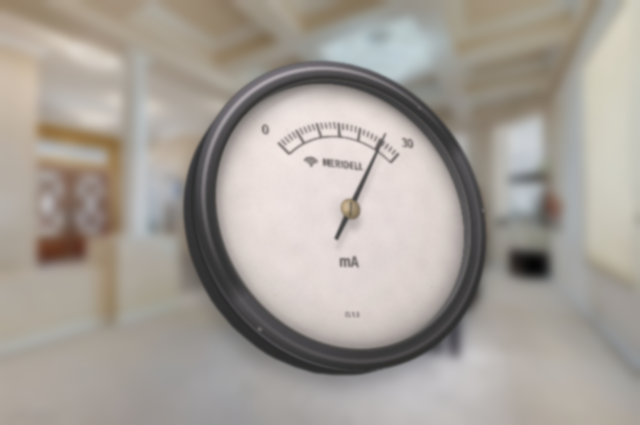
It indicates {"value": 25, "unit": "mA"}
